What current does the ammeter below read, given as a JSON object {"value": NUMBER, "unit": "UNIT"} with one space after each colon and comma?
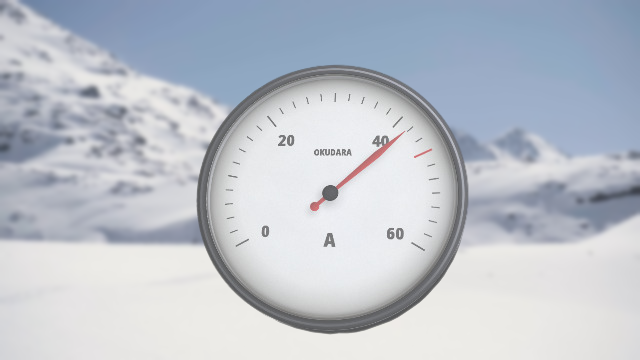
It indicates {"value": 42, "unit": "A"}
